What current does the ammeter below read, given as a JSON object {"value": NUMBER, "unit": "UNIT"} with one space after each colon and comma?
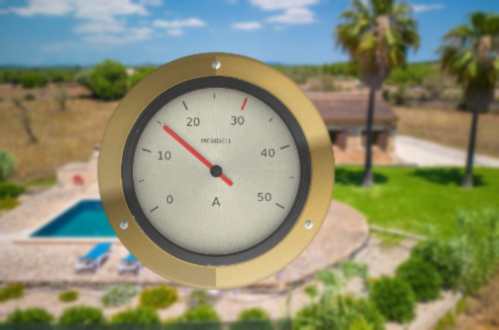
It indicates {"value": 15, "unit": "A"}
